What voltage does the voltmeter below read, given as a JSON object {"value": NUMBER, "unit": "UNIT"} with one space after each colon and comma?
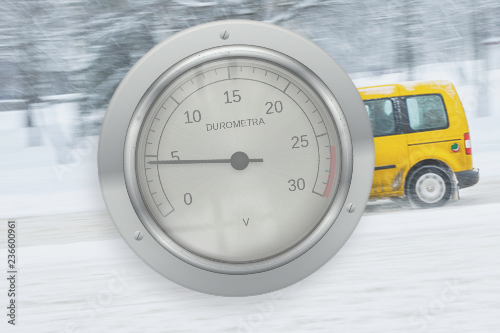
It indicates {"value": 4.5, "unit": "V"}
